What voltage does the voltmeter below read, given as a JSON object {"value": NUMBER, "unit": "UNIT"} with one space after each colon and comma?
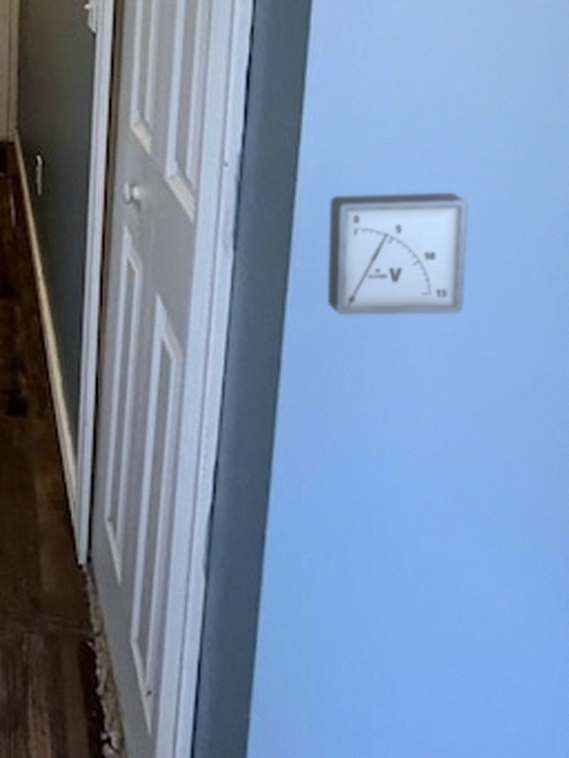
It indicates {"value": 4, "unit": "V"}
